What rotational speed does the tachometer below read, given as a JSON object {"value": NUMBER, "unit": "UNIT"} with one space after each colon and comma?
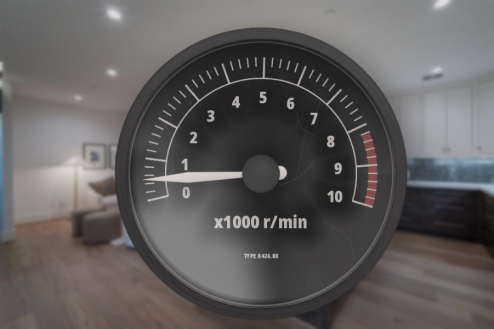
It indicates {"value": 500, "unit": "rpm"}
